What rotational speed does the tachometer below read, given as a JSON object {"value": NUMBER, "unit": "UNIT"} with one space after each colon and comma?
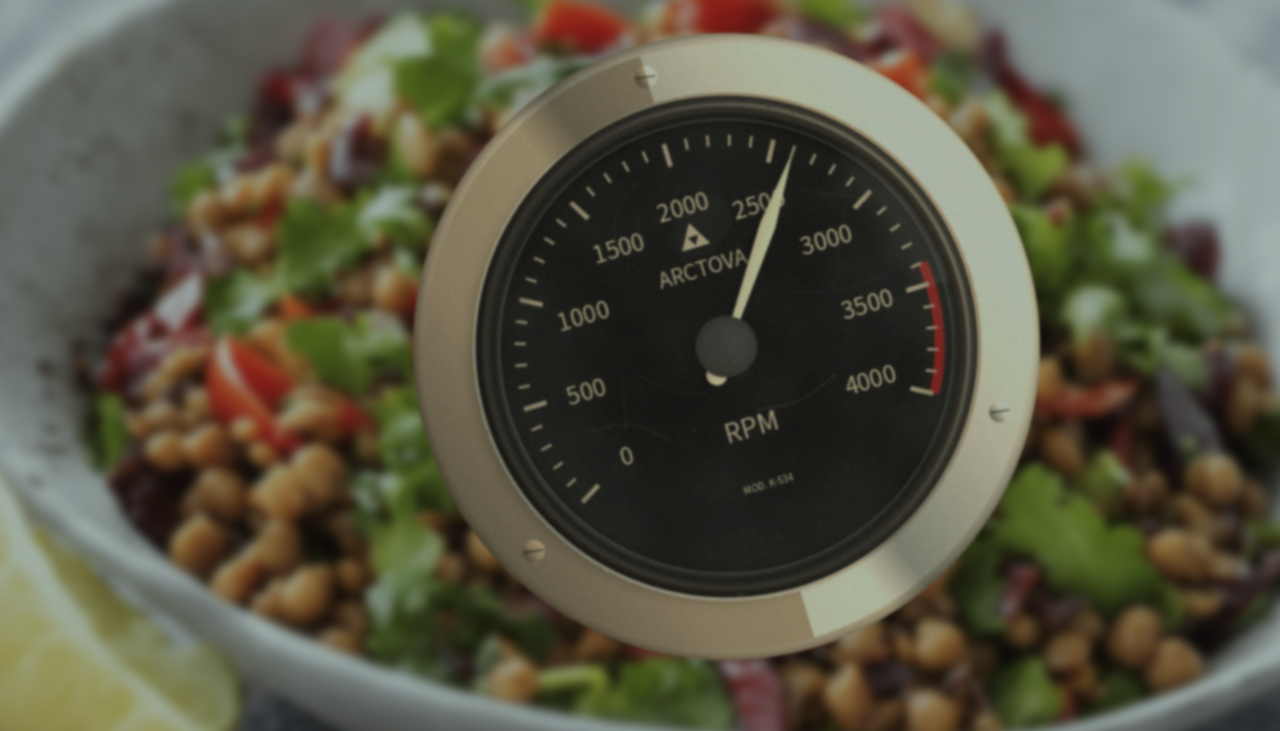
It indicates {"value": 2600, "unit": "rpm"}
